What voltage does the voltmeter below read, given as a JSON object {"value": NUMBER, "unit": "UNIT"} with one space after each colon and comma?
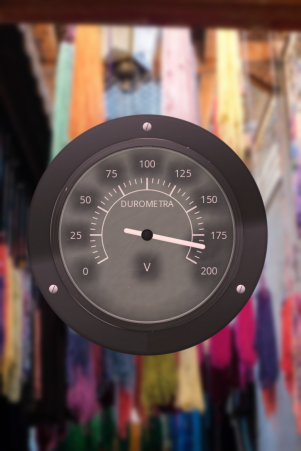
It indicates {"value": 185, "unit": "V"}
